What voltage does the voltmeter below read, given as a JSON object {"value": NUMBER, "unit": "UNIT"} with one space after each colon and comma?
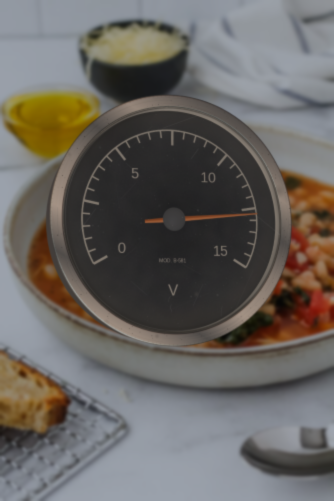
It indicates {"value": 12.75, "unit": "V"}
